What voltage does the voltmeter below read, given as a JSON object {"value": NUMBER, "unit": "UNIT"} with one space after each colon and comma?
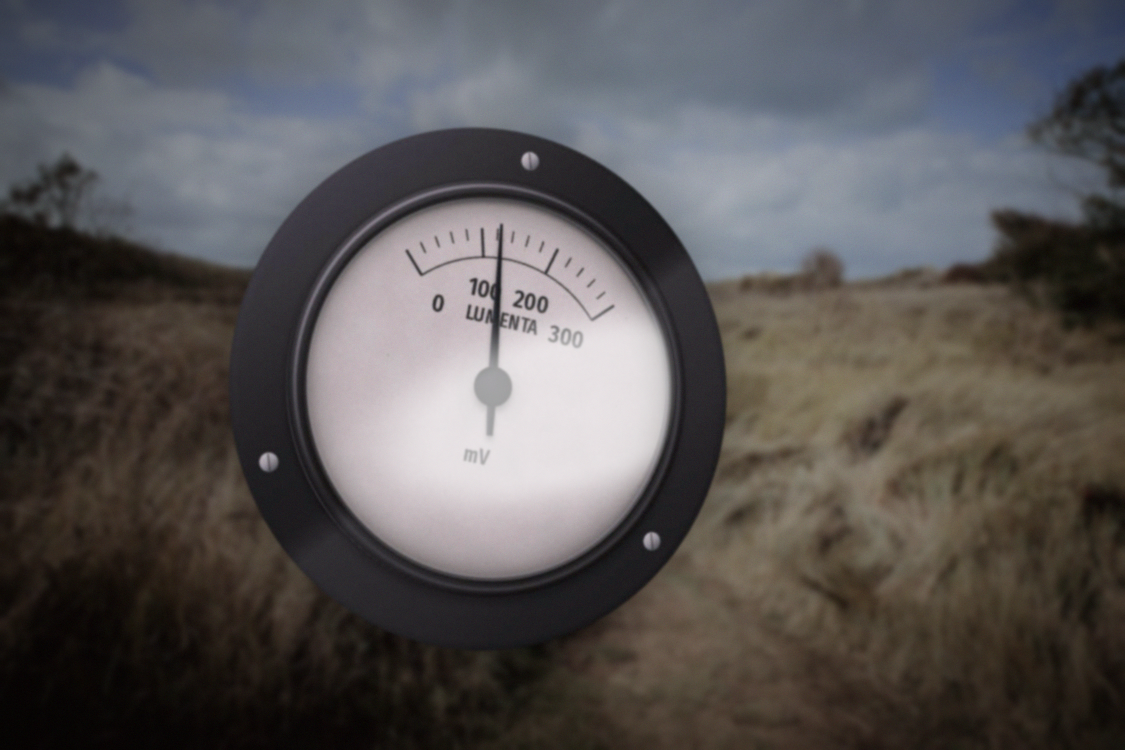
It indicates {"value": 120, "unit": "mV"}
